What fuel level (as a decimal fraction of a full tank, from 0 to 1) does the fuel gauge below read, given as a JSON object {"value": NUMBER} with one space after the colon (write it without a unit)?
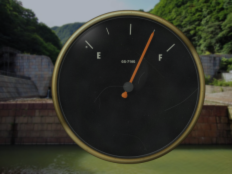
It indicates {"value": 0.75}
